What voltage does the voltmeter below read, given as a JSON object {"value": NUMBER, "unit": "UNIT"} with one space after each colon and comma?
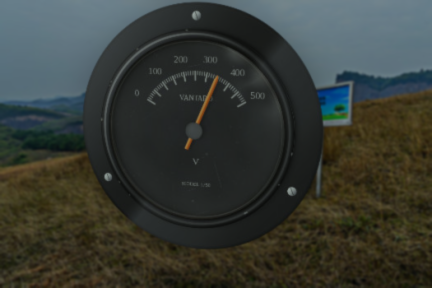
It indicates {"value": 350, "unit": "V"}
